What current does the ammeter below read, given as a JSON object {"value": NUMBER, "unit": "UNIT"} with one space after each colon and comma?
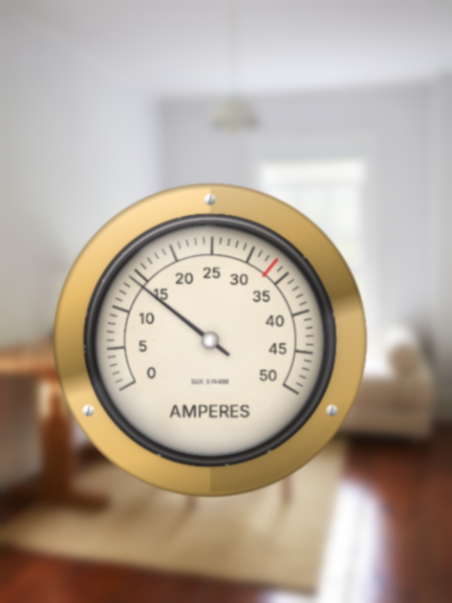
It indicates {"value": 14, "unit": "A"}
